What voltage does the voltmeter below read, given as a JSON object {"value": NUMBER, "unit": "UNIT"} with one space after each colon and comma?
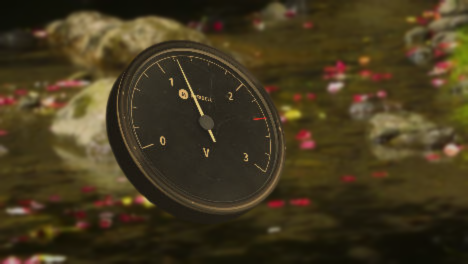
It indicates {"value": 1.2, "unit": "V"}
